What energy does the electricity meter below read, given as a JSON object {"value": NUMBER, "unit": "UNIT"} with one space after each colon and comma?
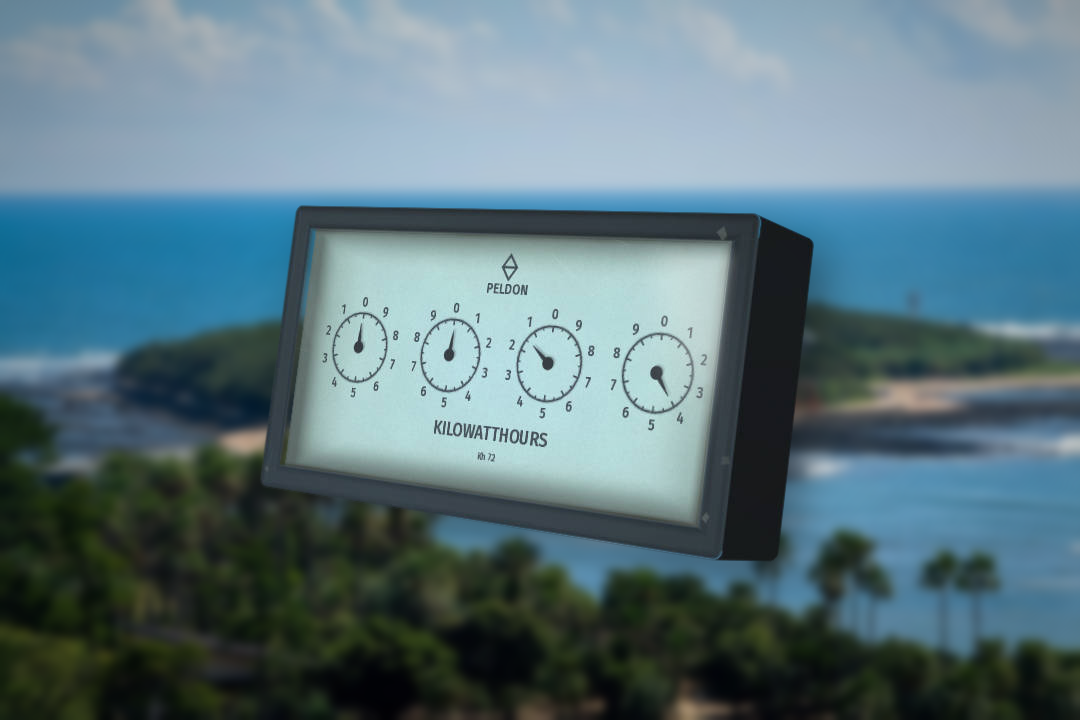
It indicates {"value": 14, "unit": "kWh"}
